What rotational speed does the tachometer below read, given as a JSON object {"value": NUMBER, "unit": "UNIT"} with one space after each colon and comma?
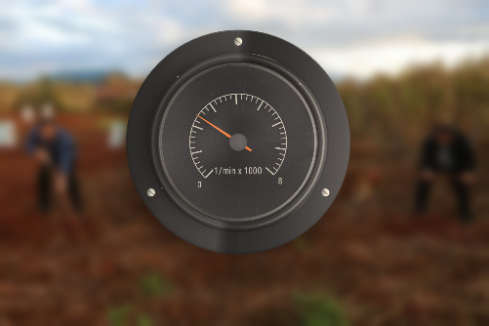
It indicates {"value": 2400, "unit": "rpm"}
